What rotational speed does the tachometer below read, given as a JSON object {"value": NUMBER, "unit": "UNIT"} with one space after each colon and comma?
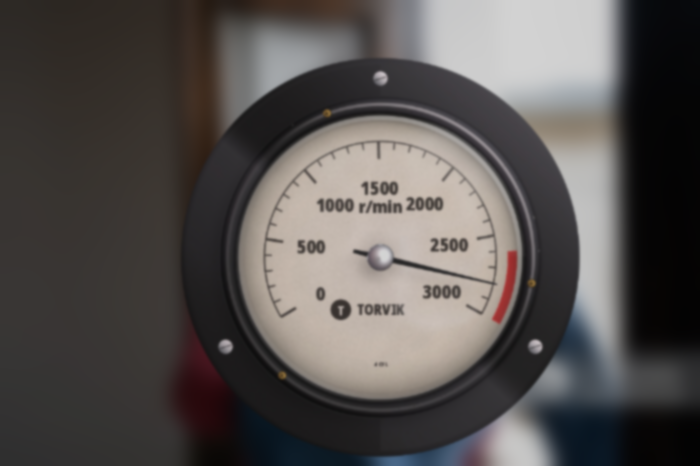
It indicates {"value": 2800, "unit": "rpm"}
